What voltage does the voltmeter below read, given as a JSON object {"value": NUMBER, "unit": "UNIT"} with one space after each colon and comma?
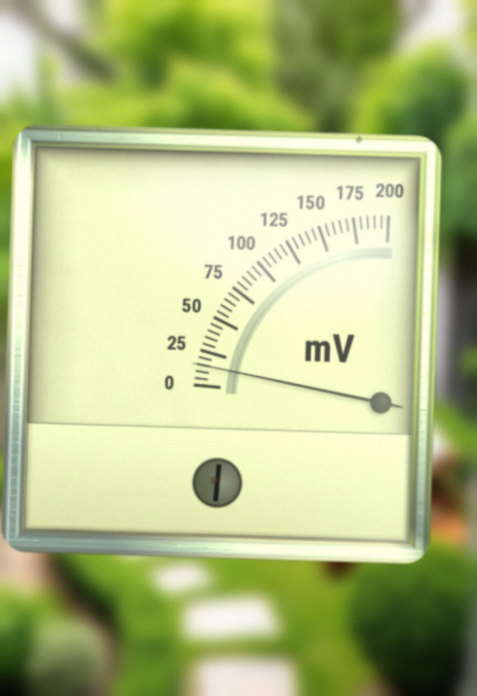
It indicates {"value": 15, "unit": "mV"}
